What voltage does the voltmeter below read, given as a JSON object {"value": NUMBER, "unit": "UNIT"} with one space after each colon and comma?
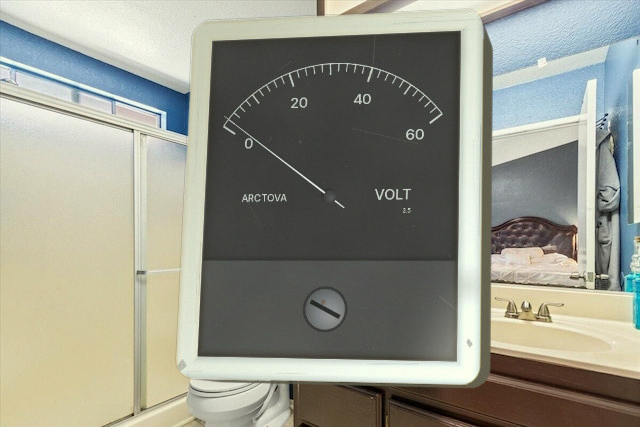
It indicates {"value": 2, "unit": "V"}
